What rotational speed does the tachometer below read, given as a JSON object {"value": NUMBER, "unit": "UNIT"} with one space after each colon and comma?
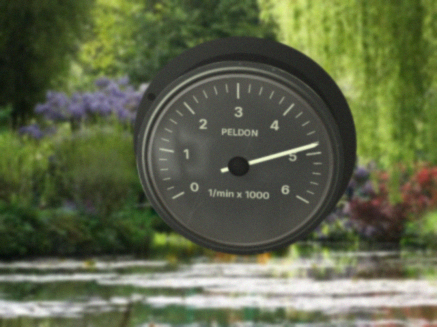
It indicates {"value": 4800, "unit": "rpm"}
